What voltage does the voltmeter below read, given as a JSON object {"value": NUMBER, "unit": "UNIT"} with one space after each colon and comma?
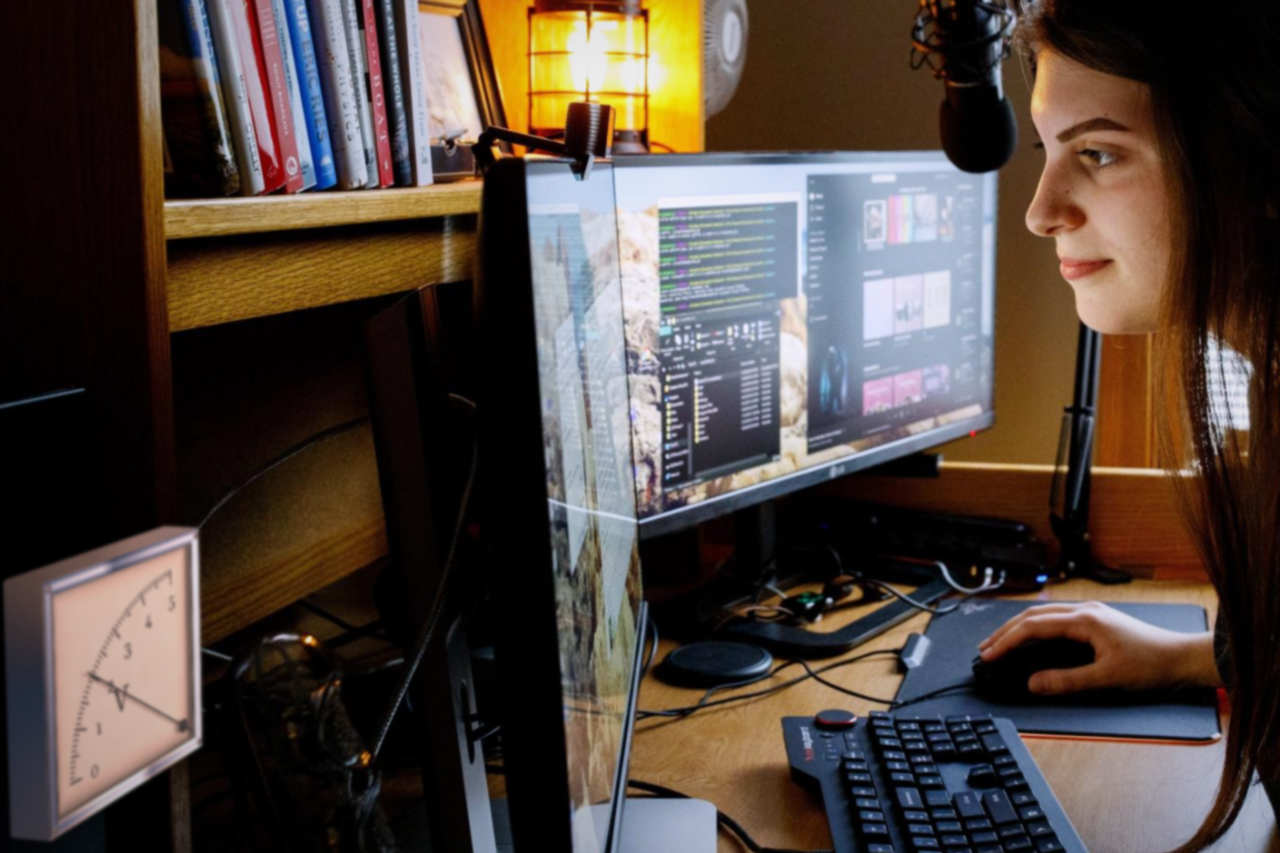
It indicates {"value": 2, "unit": "V"}
